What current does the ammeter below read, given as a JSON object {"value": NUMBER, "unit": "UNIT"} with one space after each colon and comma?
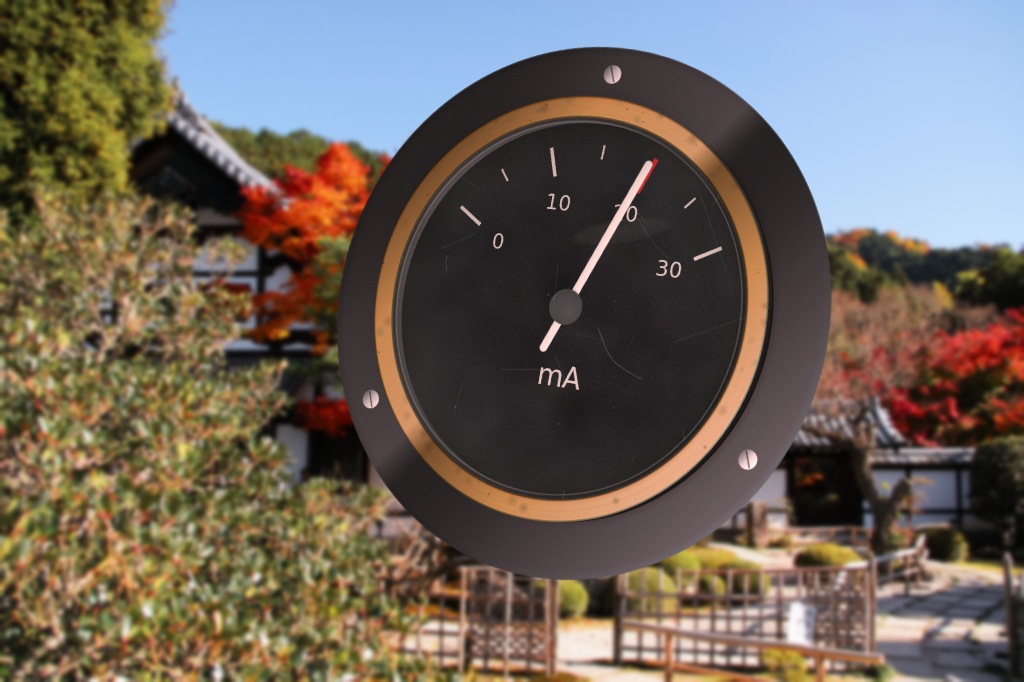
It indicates {"value": 20, "unit": "mA"}
